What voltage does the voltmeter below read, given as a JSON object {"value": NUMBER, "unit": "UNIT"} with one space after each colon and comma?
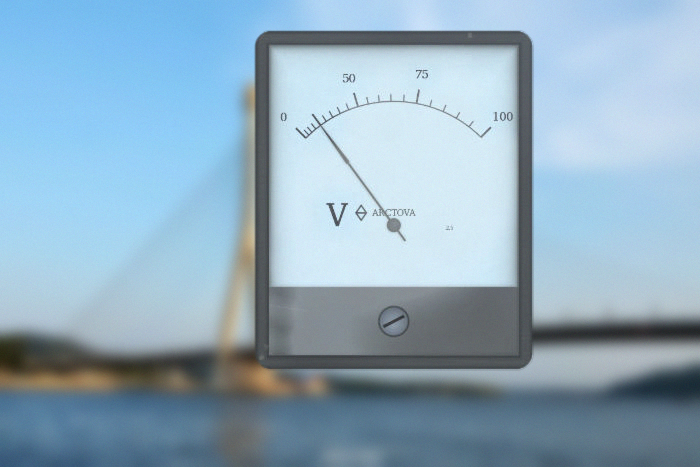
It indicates {"value": 25, "unit": "V"}
